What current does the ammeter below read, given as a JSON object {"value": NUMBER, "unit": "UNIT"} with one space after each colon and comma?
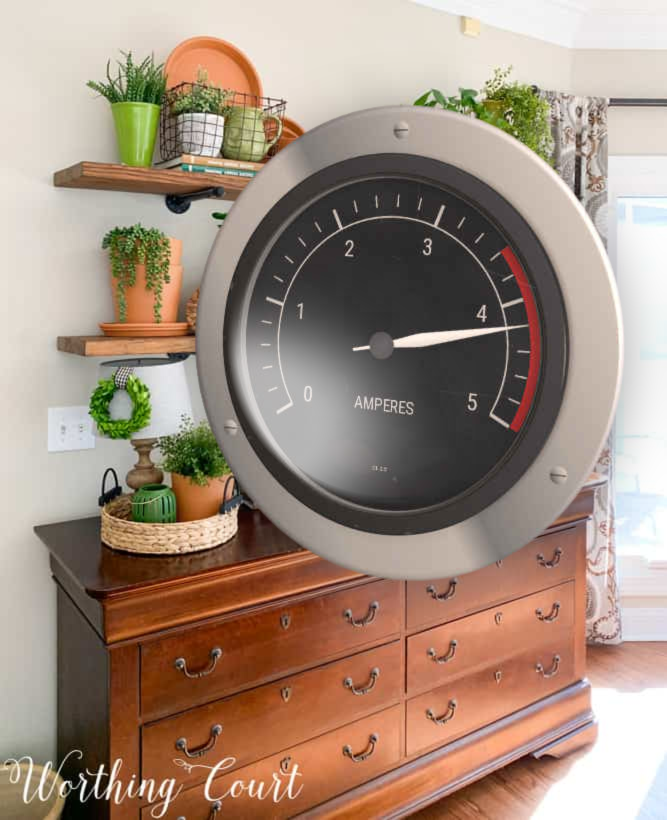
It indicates {"value": 4.2, "unit": "A"}
